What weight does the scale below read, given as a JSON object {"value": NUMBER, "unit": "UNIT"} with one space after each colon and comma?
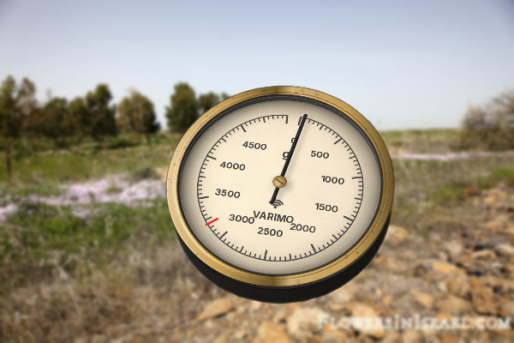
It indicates {"value": 50, "unit": "g"}
